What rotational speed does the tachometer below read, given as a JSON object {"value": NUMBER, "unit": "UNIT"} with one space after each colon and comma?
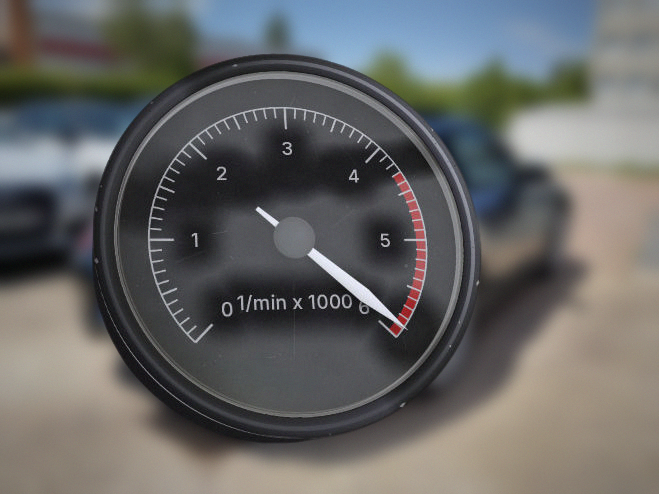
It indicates {"value": 5900, "unit": "rpm"}
